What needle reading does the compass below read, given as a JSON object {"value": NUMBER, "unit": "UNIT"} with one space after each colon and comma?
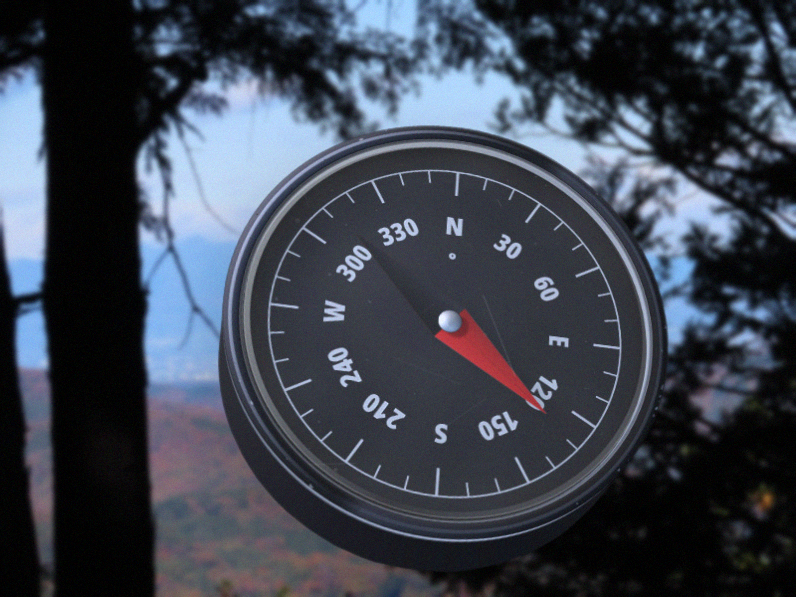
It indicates {"value": 130, "unit": "°"}
